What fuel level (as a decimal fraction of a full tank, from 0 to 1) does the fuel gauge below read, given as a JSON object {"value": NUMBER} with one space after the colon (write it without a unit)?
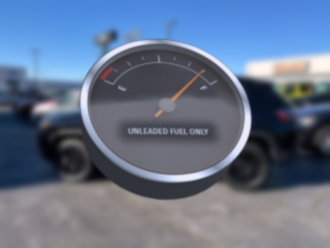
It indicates {"value": 0.875}
